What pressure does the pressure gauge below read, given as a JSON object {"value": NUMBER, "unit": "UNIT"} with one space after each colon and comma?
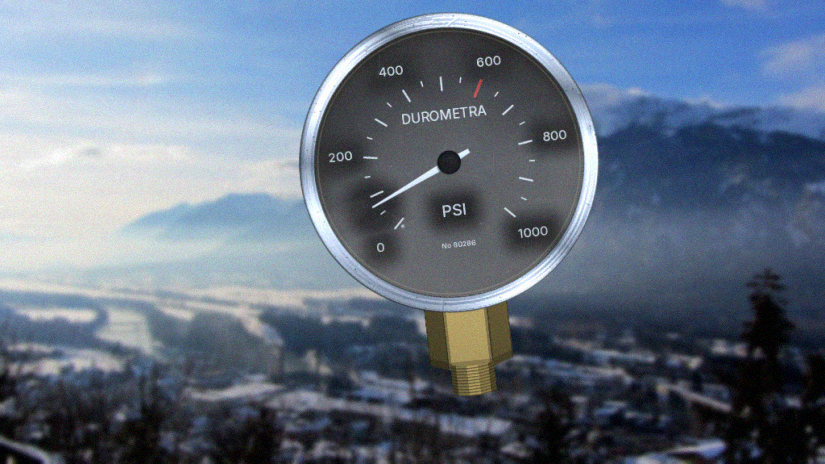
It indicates {"value": 75, "unit": "psi"}
